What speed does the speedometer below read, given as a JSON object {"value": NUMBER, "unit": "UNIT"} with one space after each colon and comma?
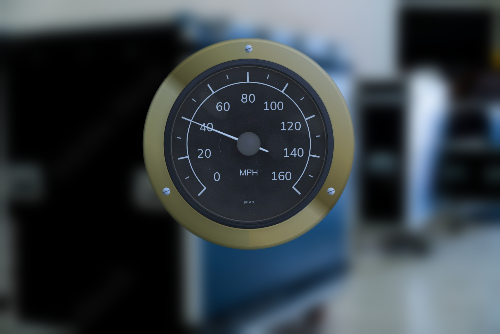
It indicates {"value": 40, "unit": "mph"}
